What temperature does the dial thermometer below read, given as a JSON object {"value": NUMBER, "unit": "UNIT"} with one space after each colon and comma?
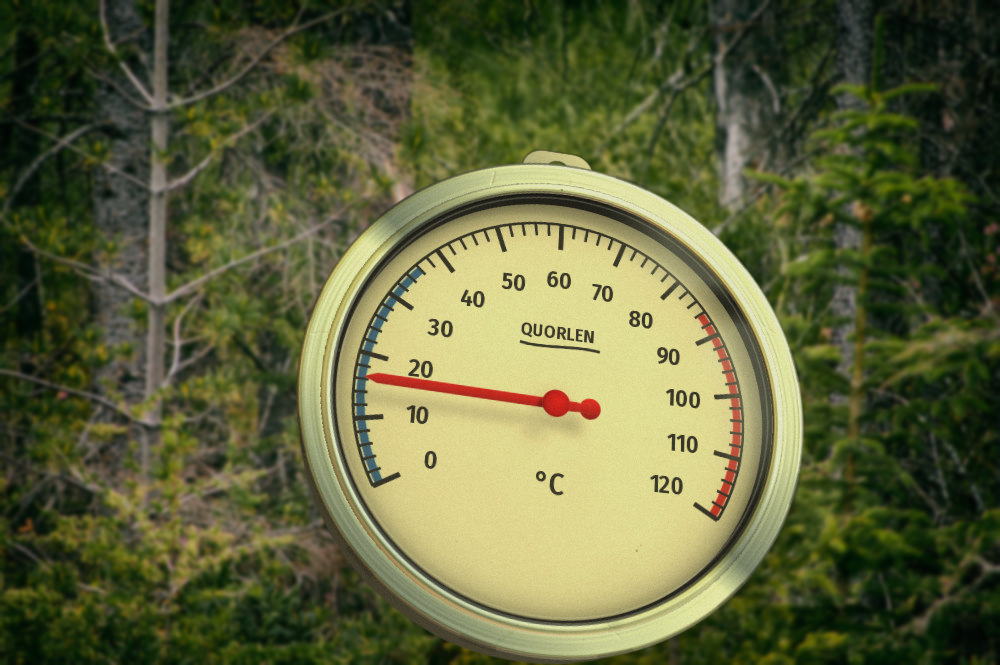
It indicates {"value": 16, "unit": "°C"}
